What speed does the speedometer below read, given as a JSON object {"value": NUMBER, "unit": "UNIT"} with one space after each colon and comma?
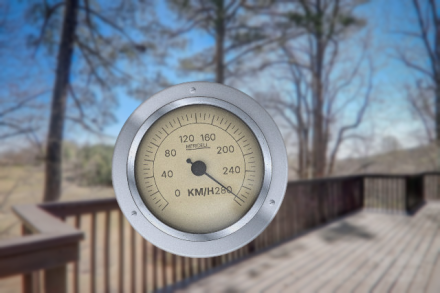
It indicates {"value": 275, "unit": "km/h"}
